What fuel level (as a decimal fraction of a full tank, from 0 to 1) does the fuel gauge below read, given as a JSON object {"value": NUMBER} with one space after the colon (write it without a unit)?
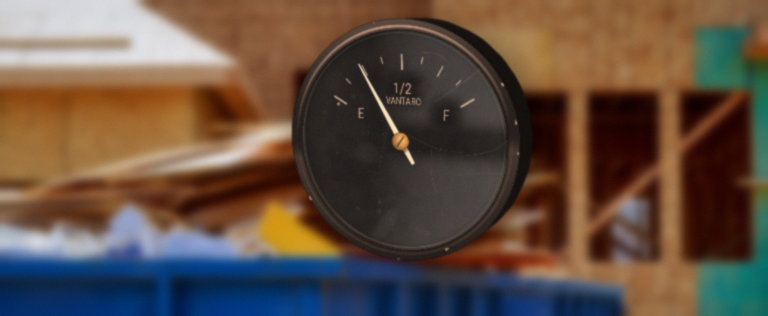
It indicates {"value": 0.25}
